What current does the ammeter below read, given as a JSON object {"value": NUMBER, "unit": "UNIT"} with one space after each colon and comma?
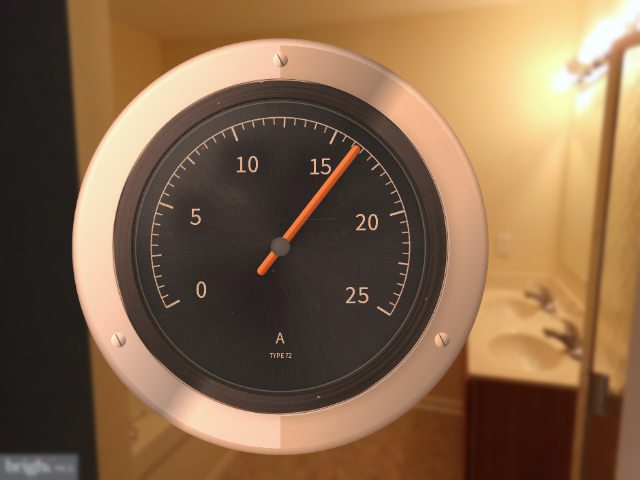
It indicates {"value": 16.25, "unit": "A"}
